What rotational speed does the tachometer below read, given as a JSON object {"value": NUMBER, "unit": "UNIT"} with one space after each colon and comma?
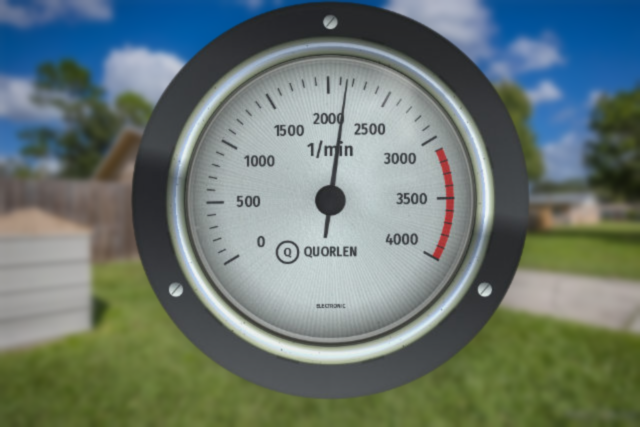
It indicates {"value": 2150, "unit": "rpm"}
